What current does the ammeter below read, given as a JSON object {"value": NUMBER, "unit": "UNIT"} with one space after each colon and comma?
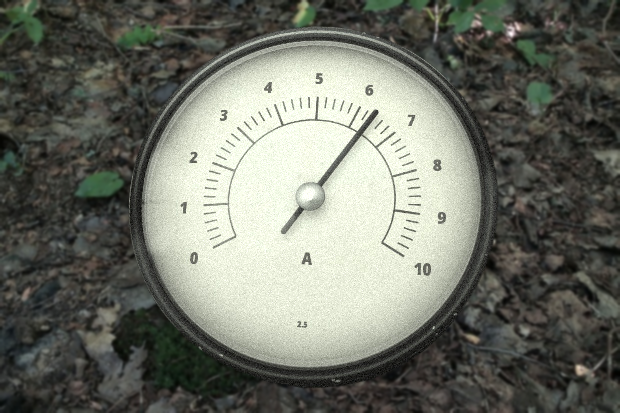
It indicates {"value": 6.4, "unit": "A"}
